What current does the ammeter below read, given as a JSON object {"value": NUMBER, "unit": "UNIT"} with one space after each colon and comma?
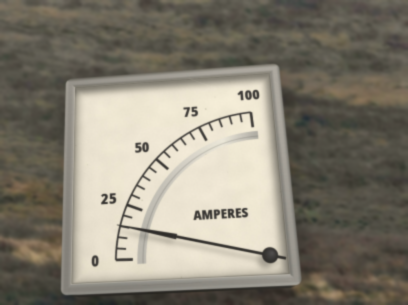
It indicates {"value": 15, "unit": "A"}
